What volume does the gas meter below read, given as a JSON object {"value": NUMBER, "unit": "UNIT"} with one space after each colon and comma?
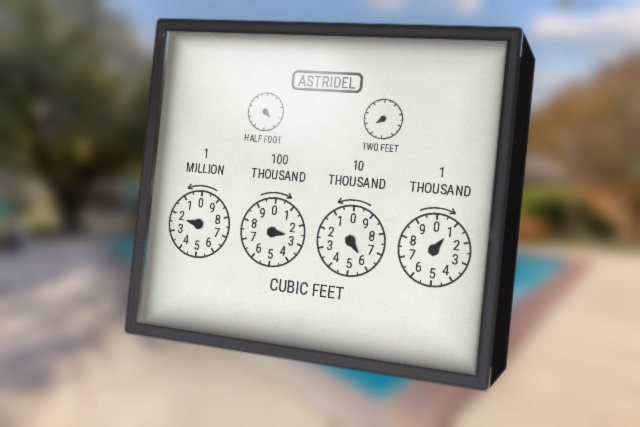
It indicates {"value": 226100, "unit": "ft³"}
